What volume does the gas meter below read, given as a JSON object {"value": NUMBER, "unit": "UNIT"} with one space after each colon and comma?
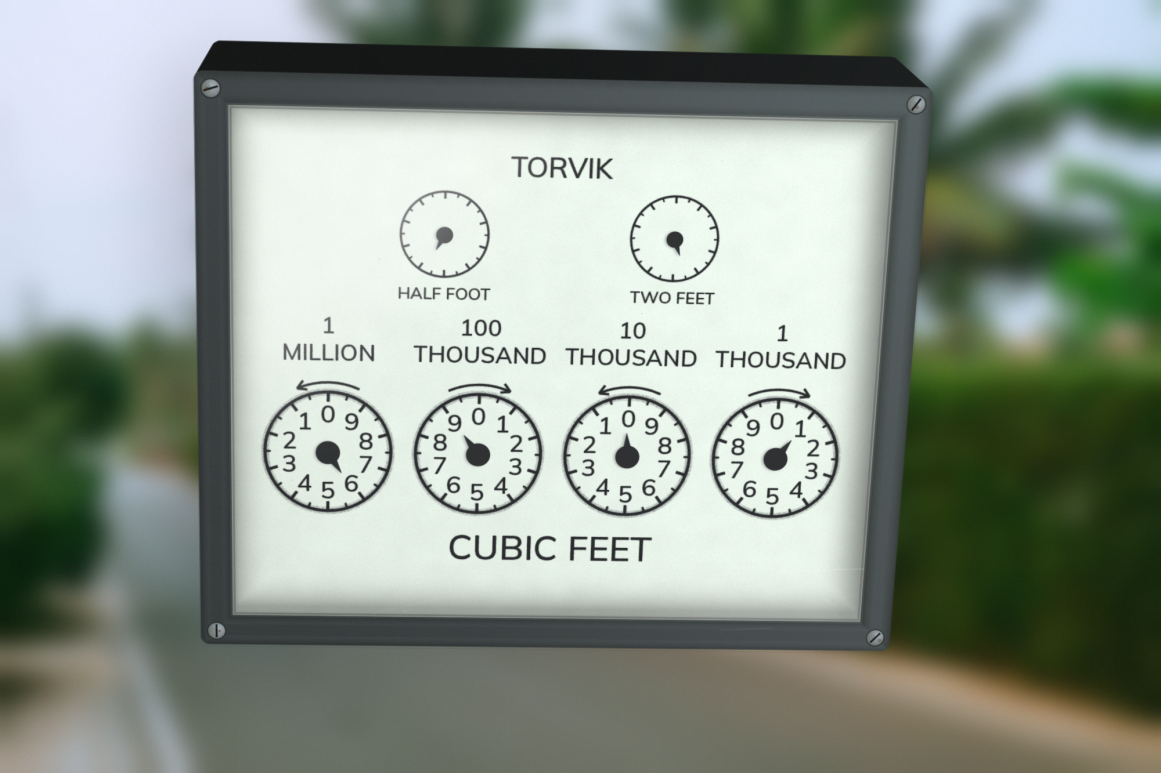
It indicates {"value": 590100, "unit": "ft³"}
